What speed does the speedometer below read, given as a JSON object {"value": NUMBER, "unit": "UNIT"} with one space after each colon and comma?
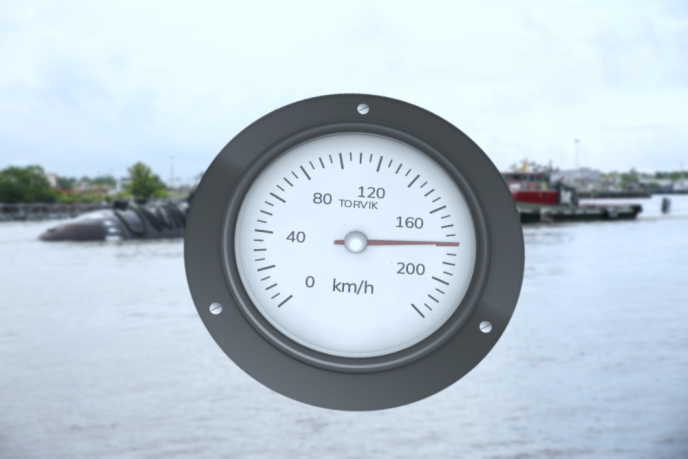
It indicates {"value": 180, "unit": "km/h"}
